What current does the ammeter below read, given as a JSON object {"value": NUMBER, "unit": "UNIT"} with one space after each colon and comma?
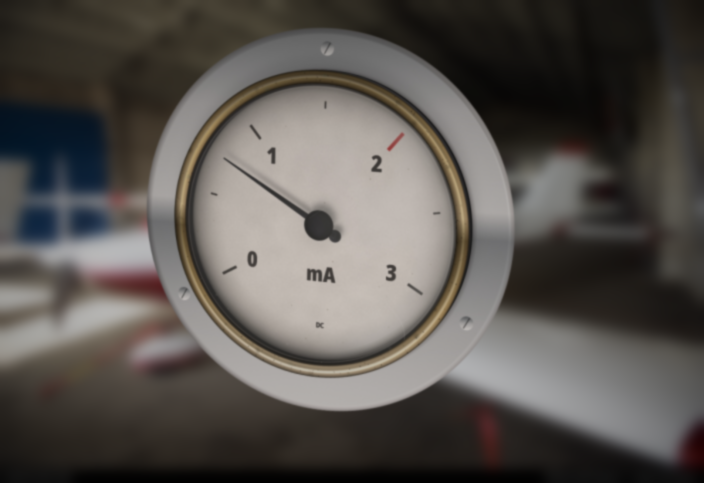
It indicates {"value": 0.75, "unit": "mA"}
